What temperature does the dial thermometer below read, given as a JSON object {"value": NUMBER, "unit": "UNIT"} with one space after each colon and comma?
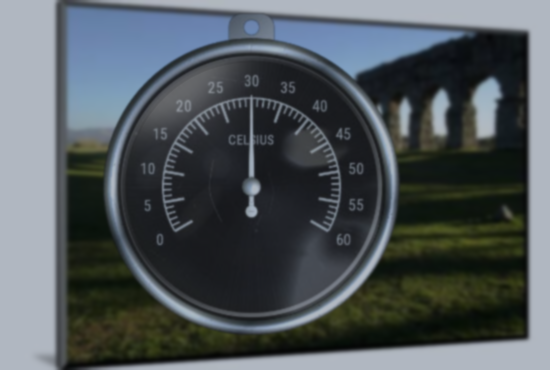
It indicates {"value": 30, "unit": "°C"}
